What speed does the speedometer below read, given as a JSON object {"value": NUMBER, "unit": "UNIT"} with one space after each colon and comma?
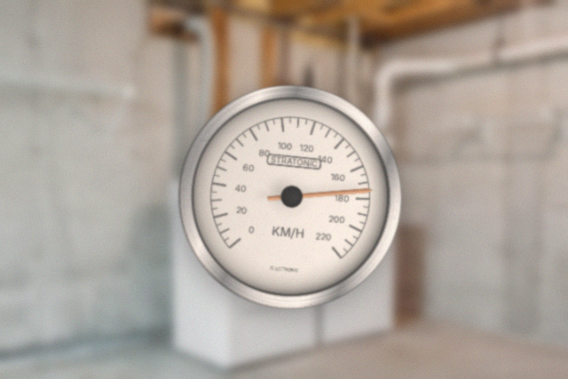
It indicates {"value": 175, "unit": "km/h"}
